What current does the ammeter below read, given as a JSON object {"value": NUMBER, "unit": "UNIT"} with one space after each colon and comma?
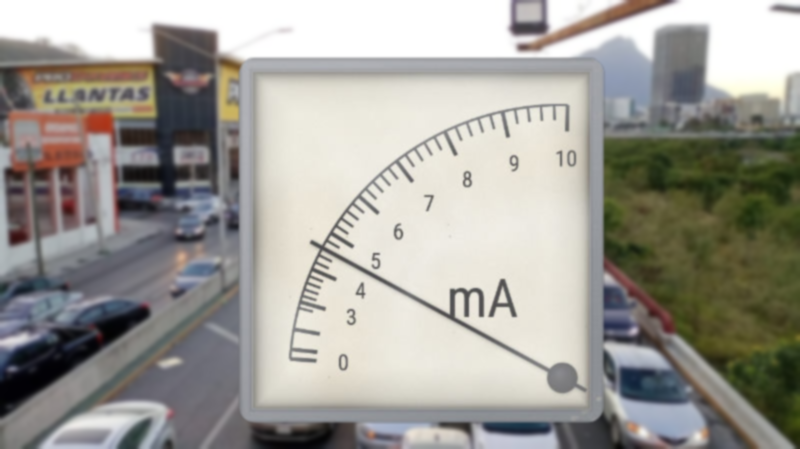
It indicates {"value": 4.6, "unit": "mA"}
